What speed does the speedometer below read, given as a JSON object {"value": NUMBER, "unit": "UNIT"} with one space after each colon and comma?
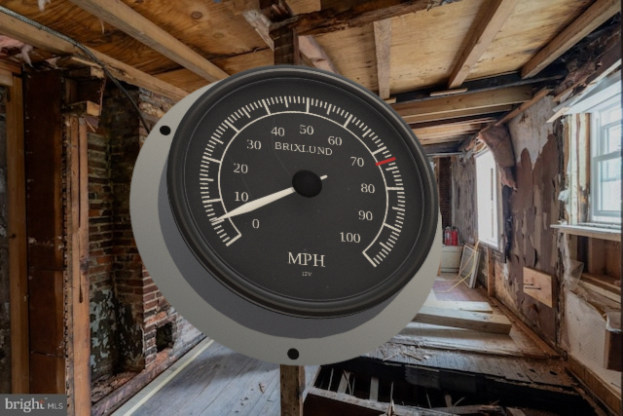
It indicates {"value": 5, "unit": "mph"}
